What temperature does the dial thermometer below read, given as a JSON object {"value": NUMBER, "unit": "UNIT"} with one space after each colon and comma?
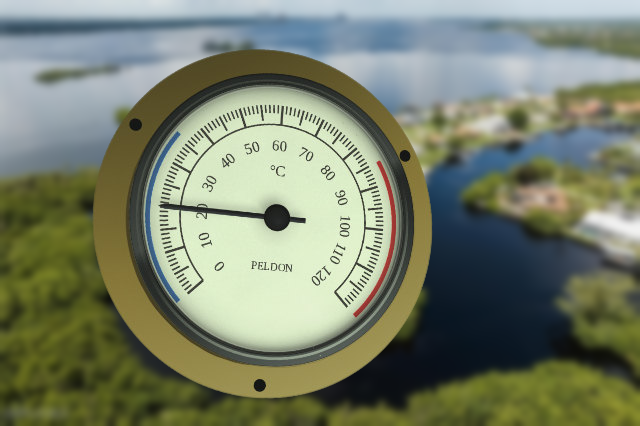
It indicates {"value": 20, "unit": "°C"}
